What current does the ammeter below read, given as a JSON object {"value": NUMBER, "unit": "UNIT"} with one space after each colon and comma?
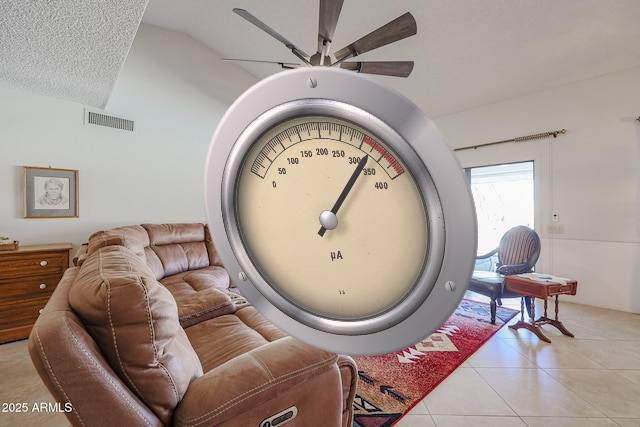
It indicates {"value": 325, "unit": "µA"}
